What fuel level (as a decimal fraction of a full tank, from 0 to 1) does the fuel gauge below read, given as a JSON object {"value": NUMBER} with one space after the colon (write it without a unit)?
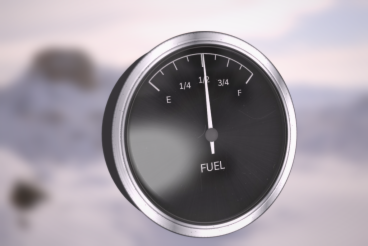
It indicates {"value": 0.5}
